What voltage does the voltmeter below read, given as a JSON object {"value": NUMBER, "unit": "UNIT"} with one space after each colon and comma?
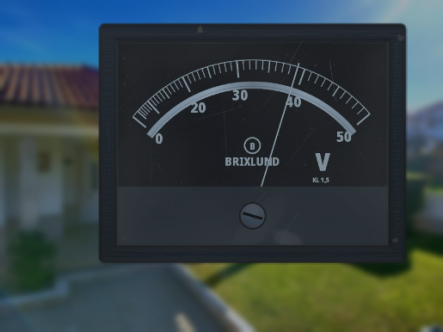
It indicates {"value": 39, "unit": "V"}
